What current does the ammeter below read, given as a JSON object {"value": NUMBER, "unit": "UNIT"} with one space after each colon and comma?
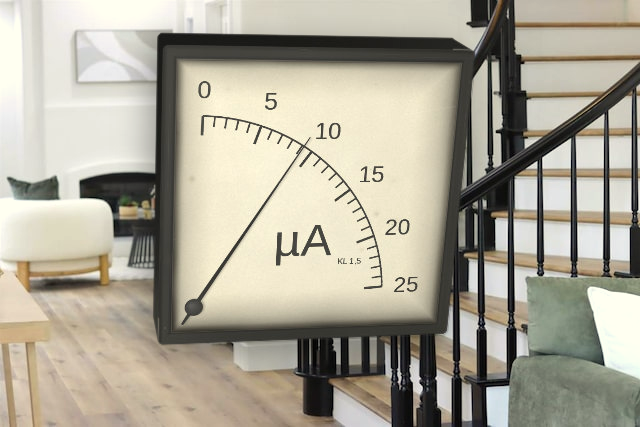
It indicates {"value": 9, "unit": "µA"}
